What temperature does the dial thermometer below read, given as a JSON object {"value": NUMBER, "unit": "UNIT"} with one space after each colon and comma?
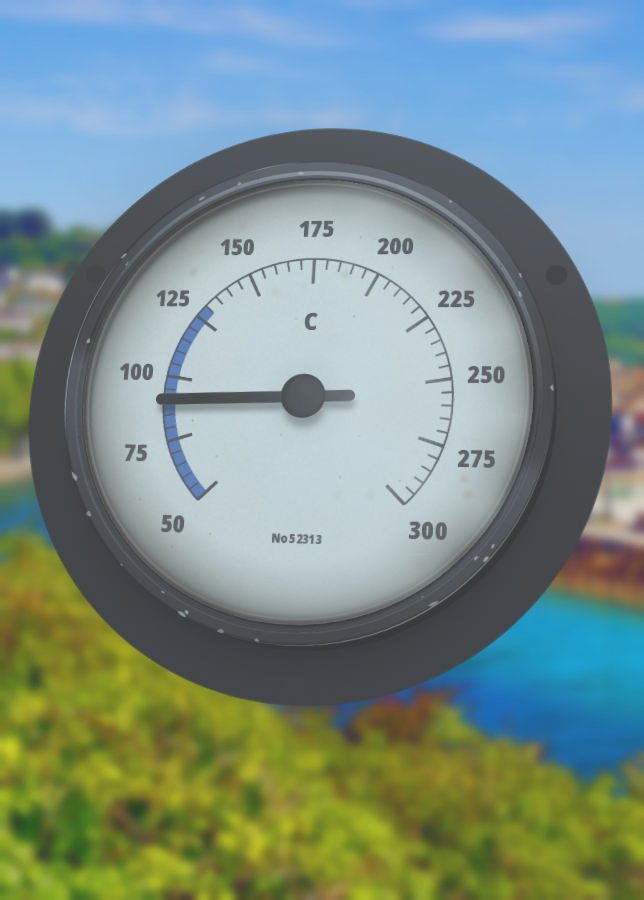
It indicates {"value": 90, "unit": "°C"}
